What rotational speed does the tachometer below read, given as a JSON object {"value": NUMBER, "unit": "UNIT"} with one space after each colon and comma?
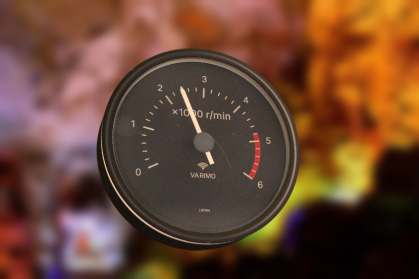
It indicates {"value": 2400, "unit": "rpm"}
